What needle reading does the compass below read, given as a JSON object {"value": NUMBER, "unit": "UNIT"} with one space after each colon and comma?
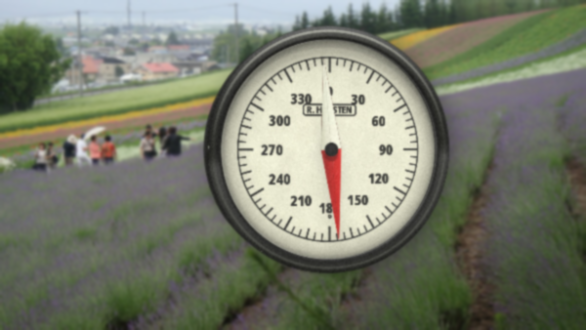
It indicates {"value": 175, "unit": "°"}
